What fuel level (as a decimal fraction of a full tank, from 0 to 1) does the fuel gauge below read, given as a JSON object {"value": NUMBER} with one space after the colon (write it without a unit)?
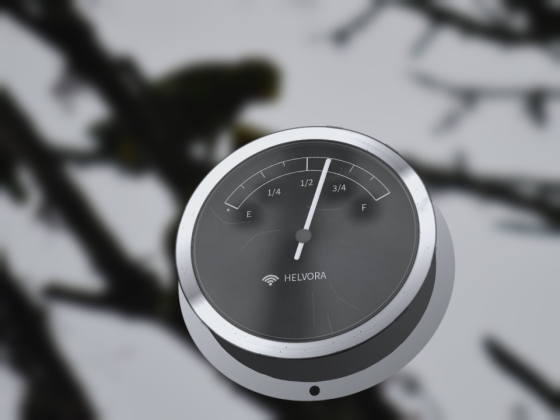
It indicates {"value": 0.625}
